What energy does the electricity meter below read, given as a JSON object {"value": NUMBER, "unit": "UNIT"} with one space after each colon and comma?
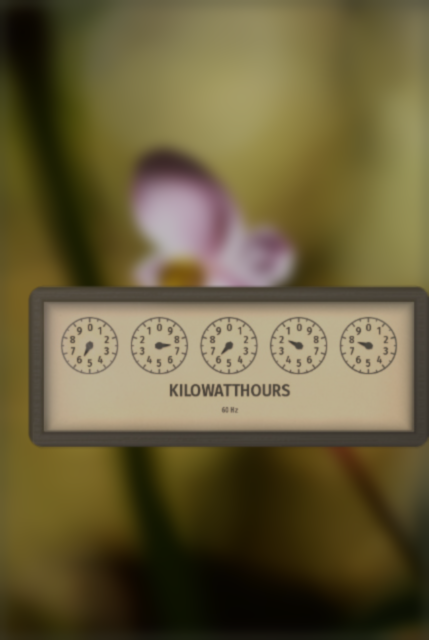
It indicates {"value": 57618, "unit": "kWh"}
